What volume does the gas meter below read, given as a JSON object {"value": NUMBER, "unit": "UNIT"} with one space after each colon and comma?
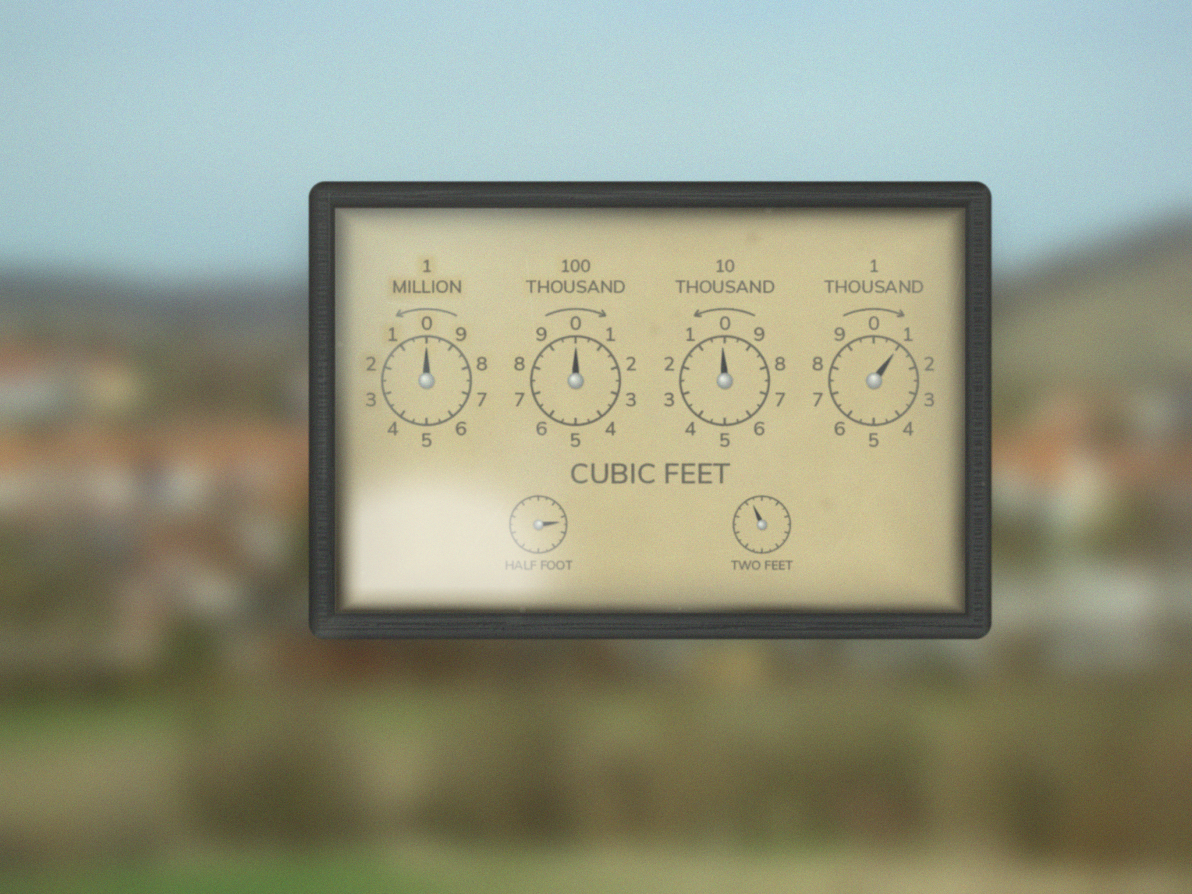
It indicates {"value": 100, "unit": "ft³"}
